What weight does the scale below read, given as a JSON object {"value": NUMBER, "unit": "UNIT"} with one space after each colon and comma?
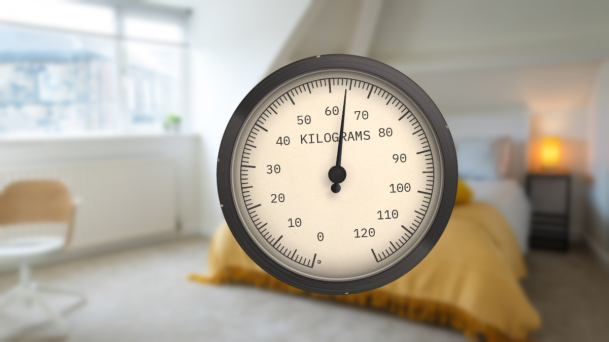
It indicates {"value": 64, "unit": "kg"}
